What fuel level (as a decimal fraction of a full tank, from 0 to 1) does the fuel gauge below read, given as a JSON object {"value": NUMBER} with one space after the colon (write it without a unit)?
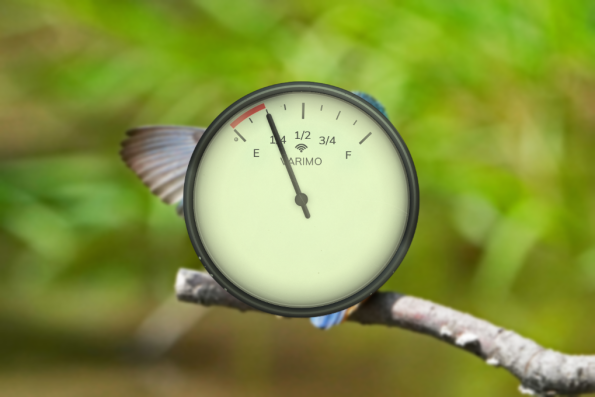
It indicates {"value": 0.25}
